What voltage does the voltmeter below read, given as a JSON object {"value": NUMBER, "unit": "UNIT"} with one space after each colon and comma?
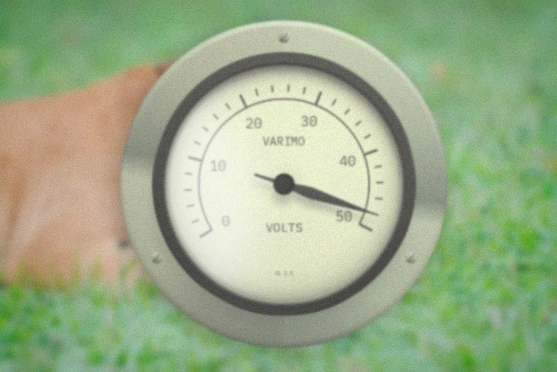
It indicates {"value": 48, "unit": "V"}
